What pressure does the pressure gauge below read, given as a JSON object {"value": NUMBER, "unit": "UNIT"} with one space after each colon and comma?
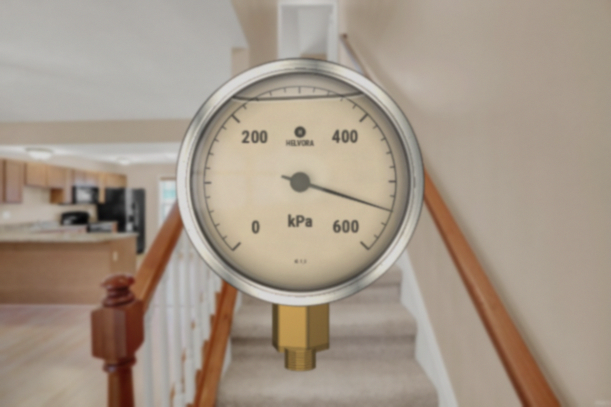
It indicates {"value": 540, "unit": "kPa"}
